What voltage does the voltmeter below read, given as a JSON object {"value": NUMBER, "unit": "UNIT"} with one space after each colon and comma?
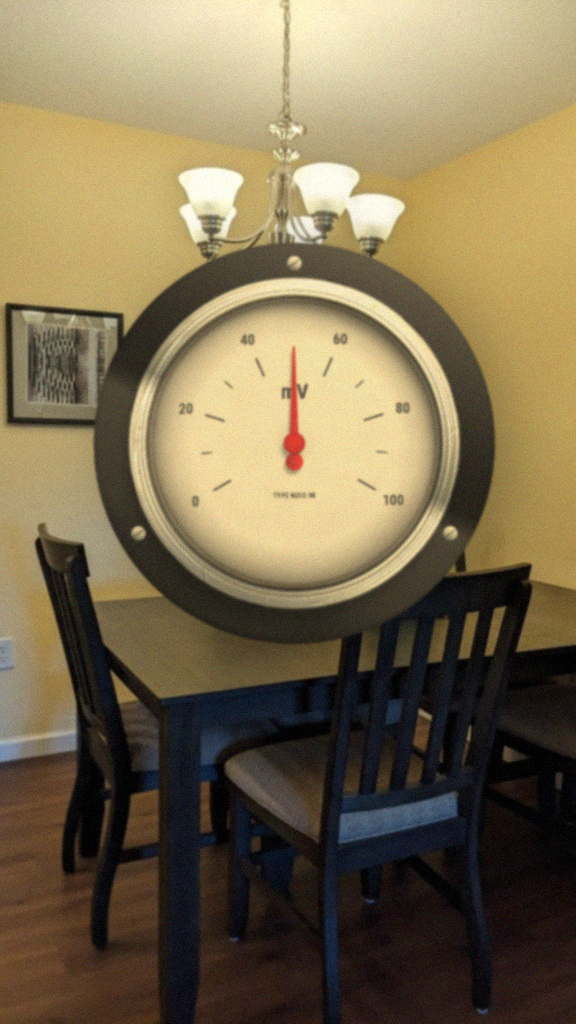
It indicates {"value": 50, "unit": "mV"}
